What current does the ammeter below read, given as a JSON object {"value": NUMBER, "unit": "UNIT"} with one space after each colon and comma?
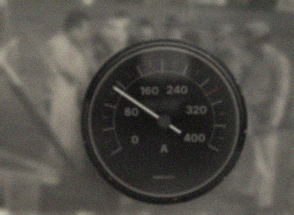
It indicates {"value": 110, "unit": "A"}
